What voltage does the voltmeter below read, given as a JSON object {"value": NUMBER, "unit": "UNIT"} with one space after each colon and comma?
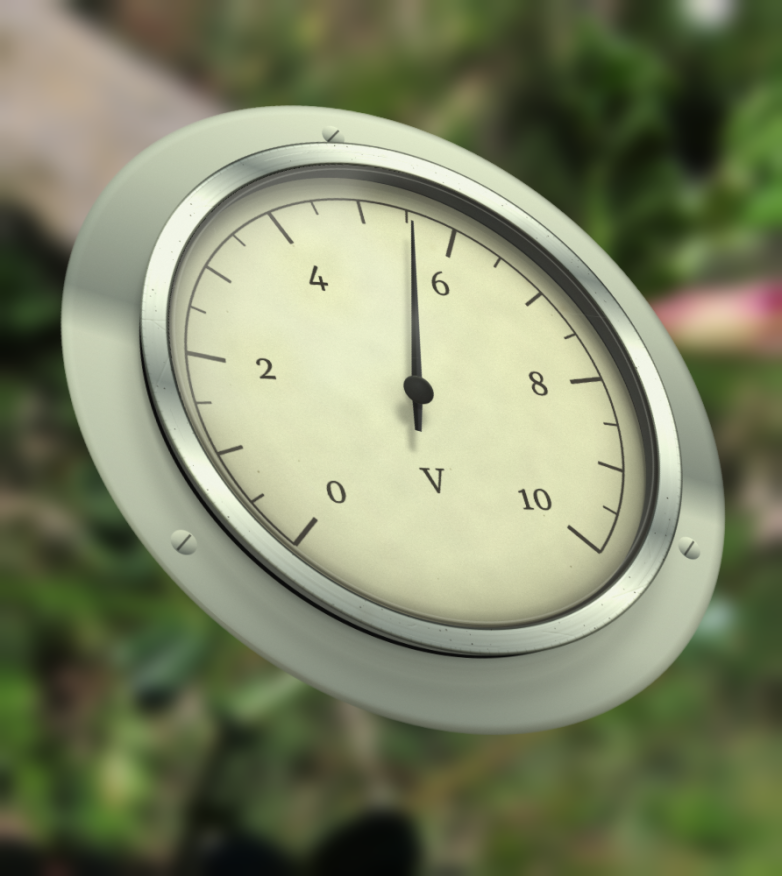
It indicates {"value": 5.5, "unit": "V"}
